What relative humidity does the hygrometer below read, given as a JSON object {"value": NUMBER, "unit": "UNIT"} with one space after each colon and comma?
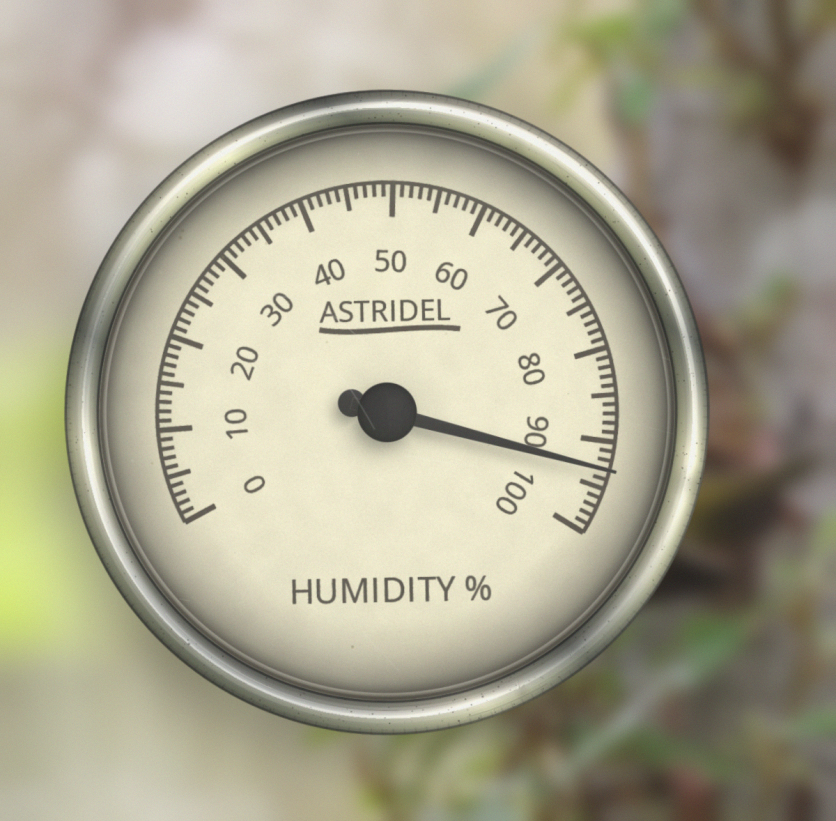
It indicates {"value": 93, "unit": "%"}
